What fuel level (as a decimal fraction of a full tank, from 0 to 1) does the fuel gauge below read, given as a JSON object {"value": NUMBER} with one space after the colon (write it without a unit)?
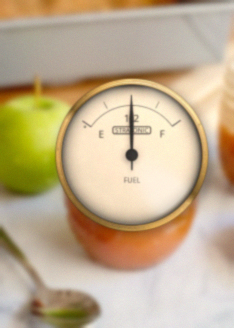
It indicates {"value": 0.5}
